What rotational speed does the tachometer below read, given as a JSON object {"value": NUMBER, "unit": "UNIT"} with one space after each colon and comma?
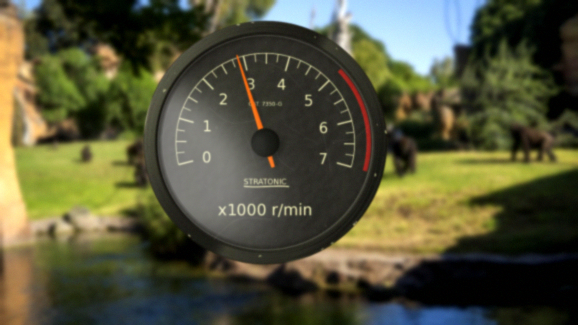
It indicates {"value": 2875, "unit": "rpm"}
